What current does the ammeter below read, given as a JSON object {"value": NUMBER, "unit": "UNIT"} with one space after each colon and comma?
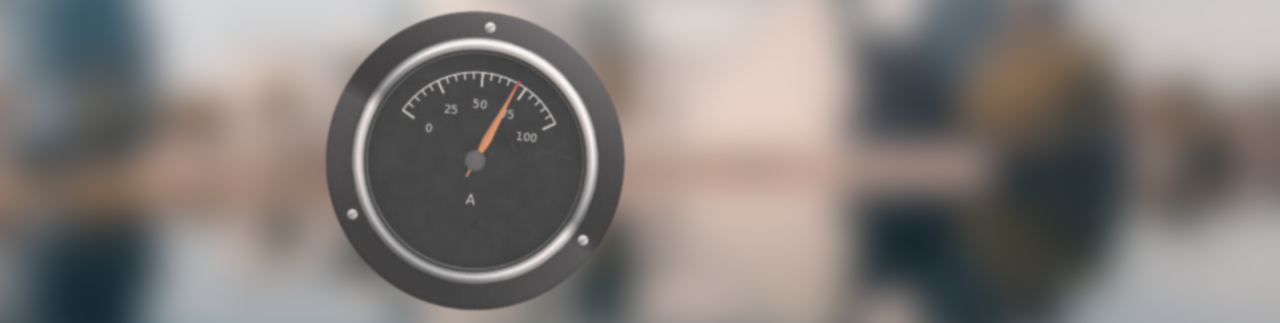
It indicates {"value": 70, "unit": "A"}
